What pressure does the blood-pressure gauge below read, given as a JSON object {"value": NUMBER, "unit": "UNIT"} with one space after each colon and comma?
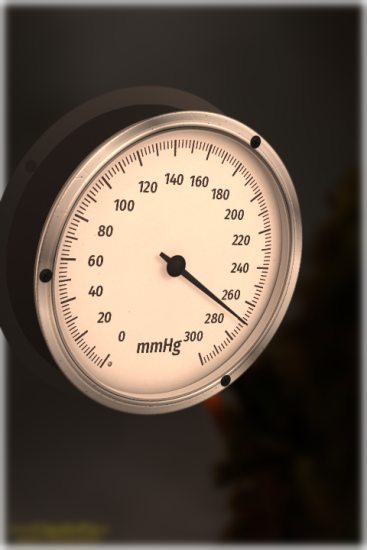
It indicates {"value": 270, "unit": "mmHg"}
